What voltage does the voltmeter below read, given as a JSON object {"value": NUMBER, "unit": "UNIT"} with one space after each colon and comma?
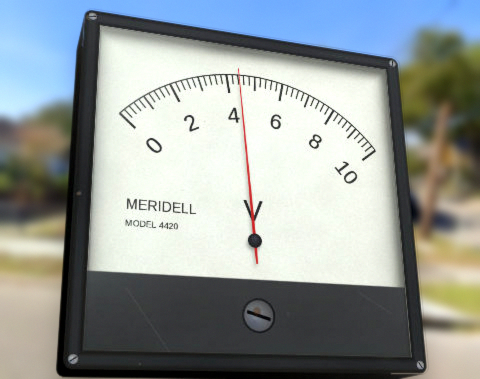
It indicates {"value": 4.4, "unit": "V"}
